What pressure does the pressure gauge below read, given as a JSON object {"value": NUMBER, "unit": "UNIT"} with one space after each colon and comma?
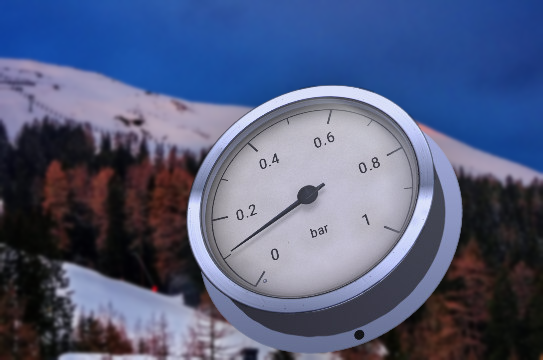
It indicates {"value": 0.1, "unit": "bar"}
